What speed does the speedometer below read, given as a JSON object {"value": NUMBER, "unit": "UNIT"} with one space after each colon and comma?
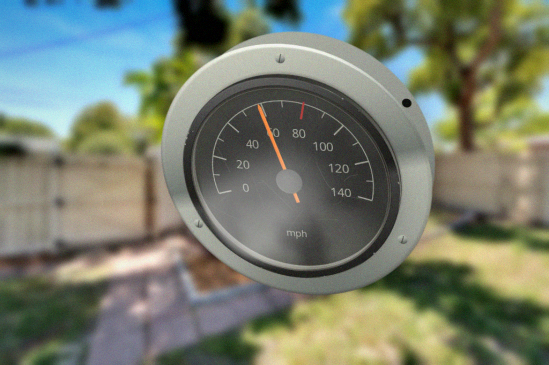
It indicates {"value": 60, "unit": "mph"}
